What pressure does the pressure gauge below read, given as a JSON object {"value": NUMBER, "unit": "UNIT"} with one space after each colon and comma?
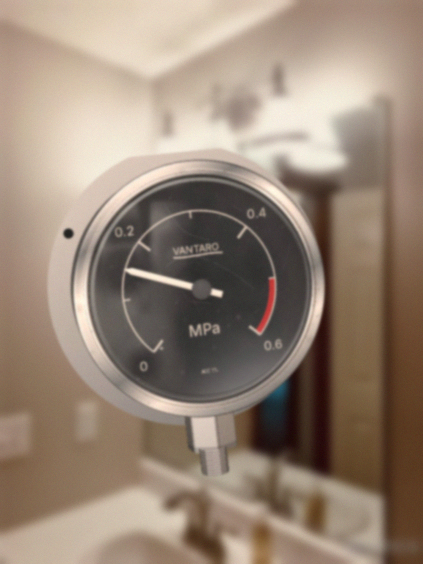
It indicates {"value": 0.15, "unit": "MPa"}
